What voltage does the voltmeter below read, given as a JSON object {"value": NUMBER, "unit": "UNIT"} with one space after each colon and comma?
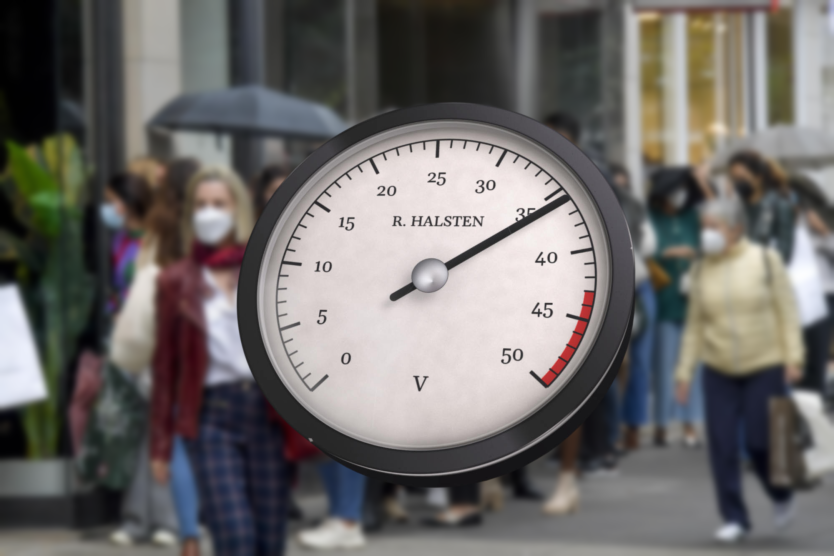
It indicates {"value": 36, "unit": "V"}
